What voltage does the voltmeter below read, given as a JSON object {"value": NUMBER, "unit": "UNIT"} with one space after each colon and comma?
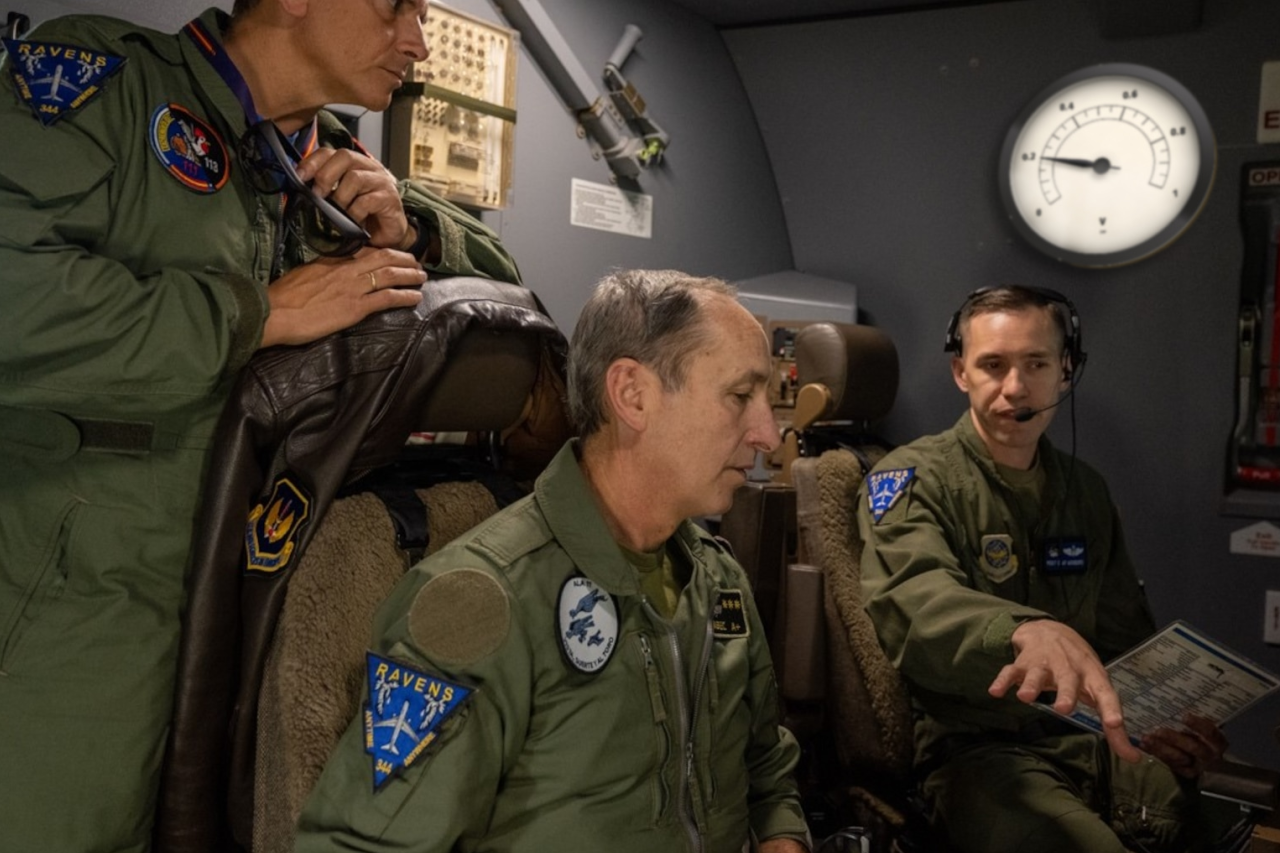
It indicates {"value": 0.2, "unit": "V"}
